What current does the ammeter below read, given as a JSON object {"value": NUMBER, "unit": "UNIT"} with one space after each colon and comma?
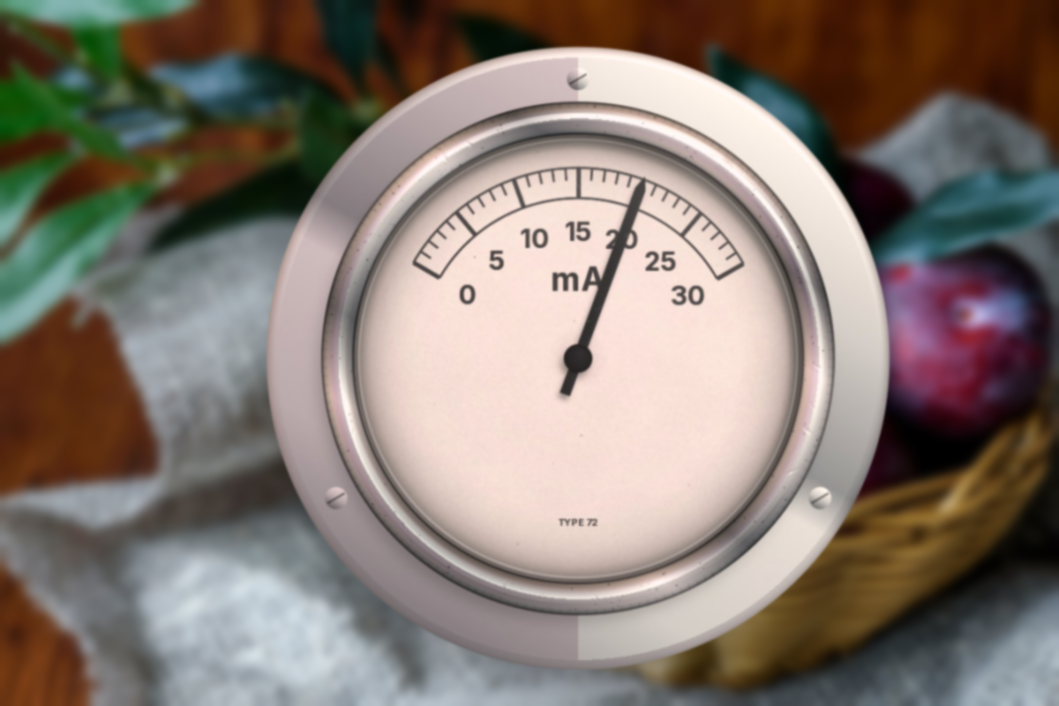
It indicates {"value": 20, "unit": "mA"}
